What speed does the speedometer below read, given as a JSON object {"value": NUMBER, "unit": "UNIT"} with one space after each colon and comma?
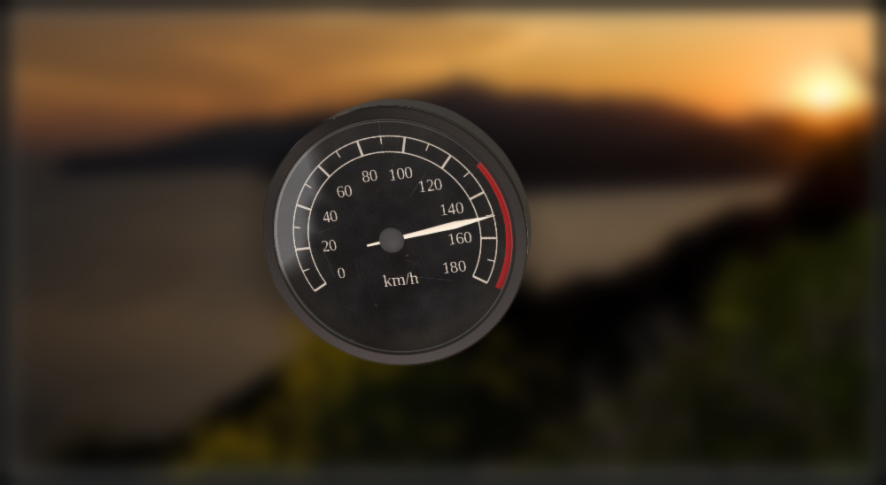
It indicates {"value": 150, "unit": "km/h"}
